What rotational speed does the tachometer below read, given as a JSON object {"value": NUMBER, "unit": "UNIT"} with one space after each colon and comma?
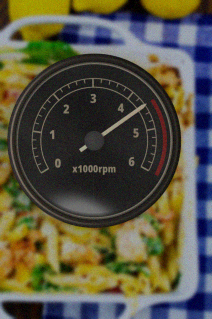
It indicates {"value": 4400, "unit": "rpm"}
